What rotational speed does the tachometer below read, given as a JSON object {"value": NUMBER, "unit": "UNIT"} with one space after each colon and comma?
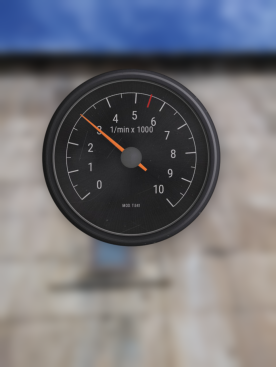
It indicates {"value": 3000, "unit": "rpm"}
